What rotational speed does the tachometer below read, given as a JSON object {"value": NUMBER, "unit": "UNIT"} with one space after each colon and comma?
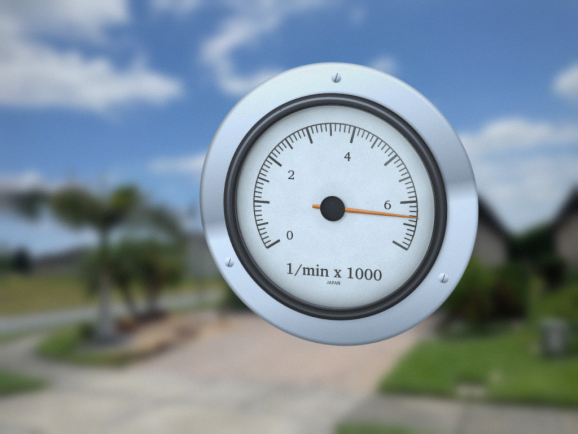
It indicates {"value": 6300, "unit": "rpm"}
